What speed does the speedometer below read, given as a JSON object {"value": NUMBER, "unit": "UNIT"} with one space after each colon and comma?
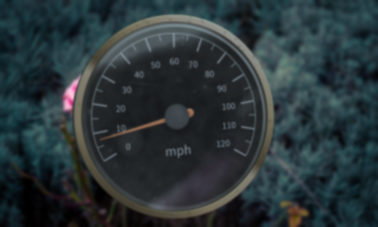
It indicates {"value": 7.5, "unit": "mph"}
